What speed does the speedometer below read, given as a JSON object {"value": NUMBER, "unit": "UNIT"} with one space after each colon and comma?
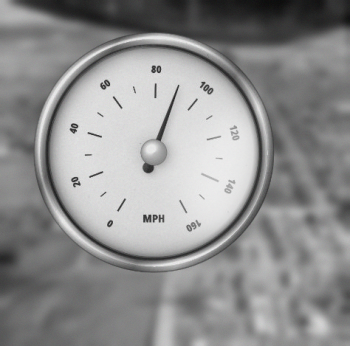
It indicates {"value": 90, "unit": "mph"}
